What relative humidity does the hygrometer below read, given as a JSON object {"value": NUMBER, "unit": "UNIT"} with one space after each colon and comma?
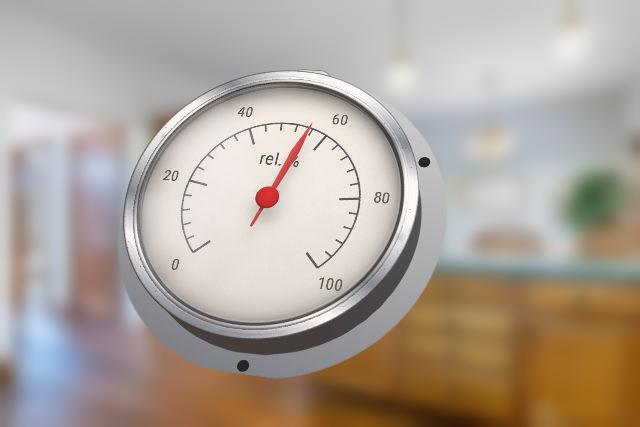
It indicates {"value": 56, "unit": "%"}
